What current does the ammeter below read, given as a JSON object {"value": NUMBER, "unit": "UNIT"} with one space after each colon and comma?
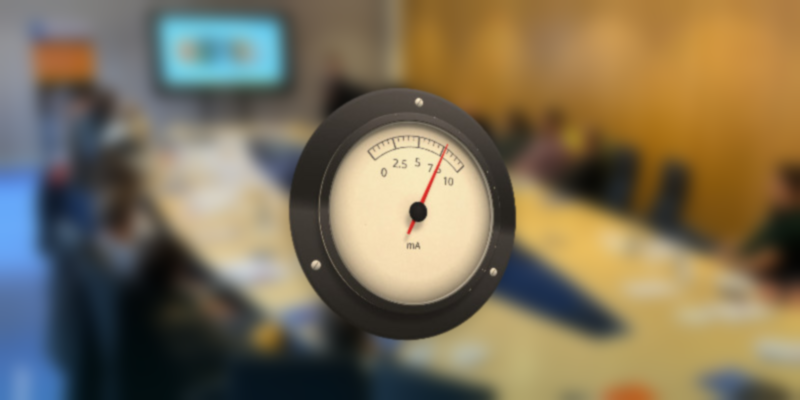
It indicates {"value": 7.5, "unit": "mA"}
